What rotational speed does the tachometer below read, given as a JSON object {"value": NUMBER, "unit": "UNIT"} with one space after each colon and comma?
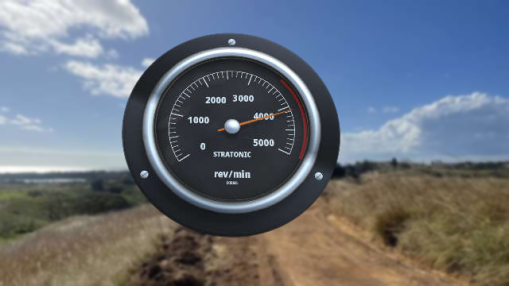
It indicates {"value": 4100, "unit": "rpm"}
